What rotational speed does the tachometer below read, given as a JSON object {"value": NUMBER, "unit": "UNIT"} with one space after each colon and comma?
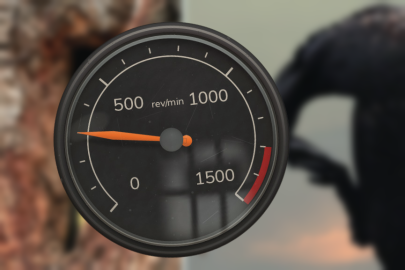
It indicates {"value": 300, "unit": "rpm"}
